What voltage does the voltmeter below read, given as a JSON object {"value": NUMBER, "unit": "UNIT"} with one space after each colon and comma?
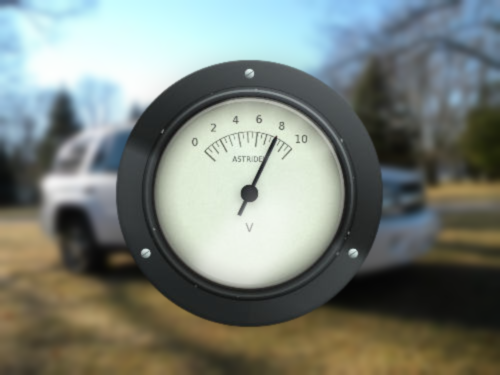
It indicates {"value": 8, "unit": "V"}
